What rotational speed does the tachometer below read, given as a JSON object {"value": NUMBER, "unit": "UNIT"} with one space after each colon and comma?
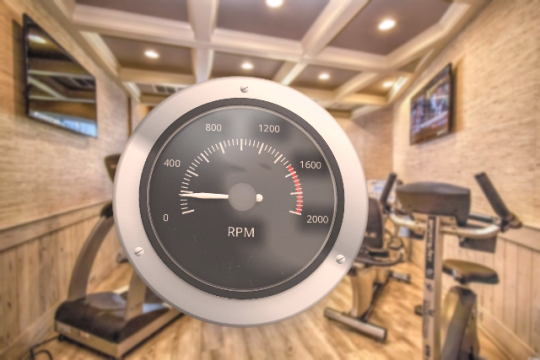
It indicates {"value": 160, "unit": "rpm"}
